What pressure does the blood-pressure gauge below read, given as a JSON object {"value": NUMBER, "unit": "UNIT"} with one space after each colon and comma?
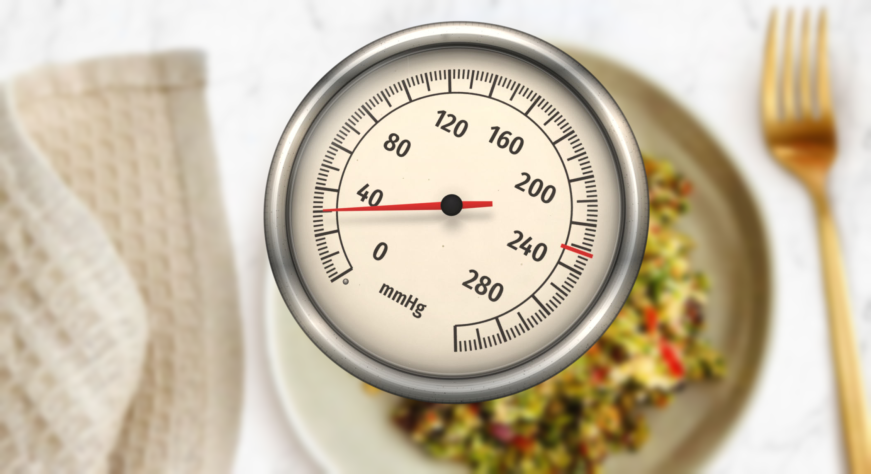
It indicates {"value": 30, "unit": "mmHg"}
